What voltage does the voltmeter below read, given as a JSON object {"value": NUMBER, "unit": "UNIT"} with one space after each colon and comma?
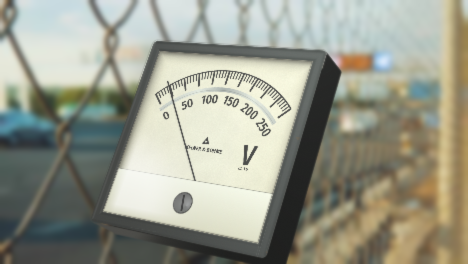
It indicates {"value": 25, "unit": "V"}
